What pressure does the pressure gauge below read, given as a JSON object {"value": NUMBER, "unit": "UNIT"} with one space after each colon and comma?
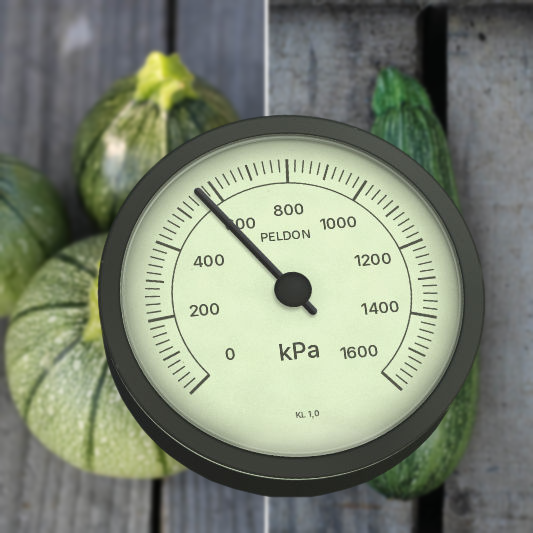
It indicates {"value": 560, "unit": "kPa"}
